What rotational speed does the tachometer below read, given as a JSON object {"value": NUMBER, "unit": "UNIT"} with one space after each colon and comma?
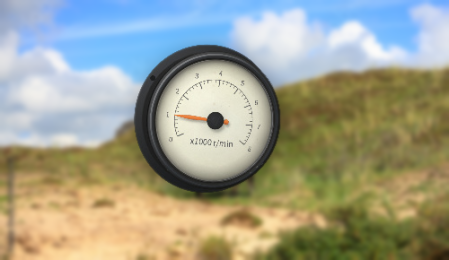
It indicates {"value": 1000, "unit": "rpm"}
